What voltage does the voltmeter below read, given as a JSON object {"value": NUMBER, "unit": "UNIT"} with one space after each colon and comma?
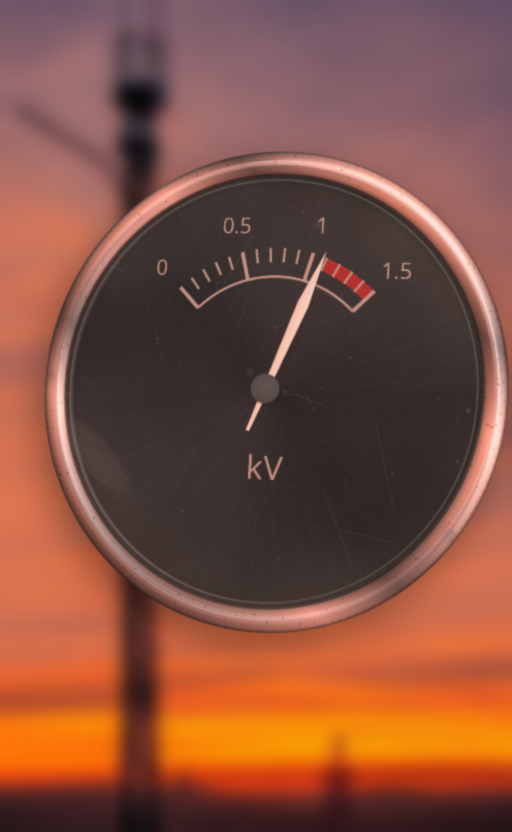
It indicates {"value": 1.1, "unit": "kV"}
